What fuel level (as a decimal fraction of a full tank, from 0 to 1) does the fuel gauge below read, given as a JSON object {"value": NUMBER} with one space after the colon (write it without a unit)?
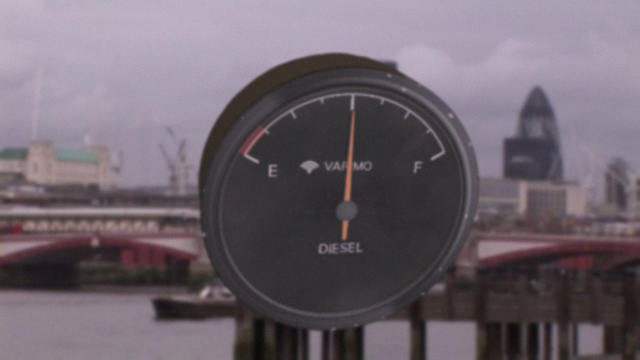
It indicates {"value": 0.5}
